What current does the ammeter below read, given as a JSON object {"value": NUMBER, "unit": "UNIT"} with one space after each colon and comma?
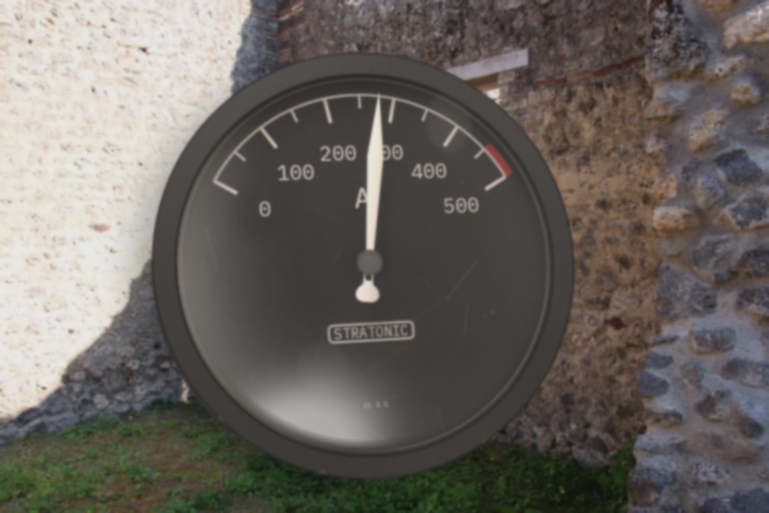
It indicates {"value": 275, "unit": "A"}
